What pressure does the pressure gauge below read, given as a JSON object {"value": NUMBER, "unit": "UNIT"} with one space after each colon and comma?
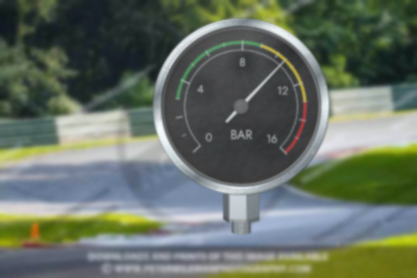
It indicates {"value": 10.5, "unit": "bar"}
